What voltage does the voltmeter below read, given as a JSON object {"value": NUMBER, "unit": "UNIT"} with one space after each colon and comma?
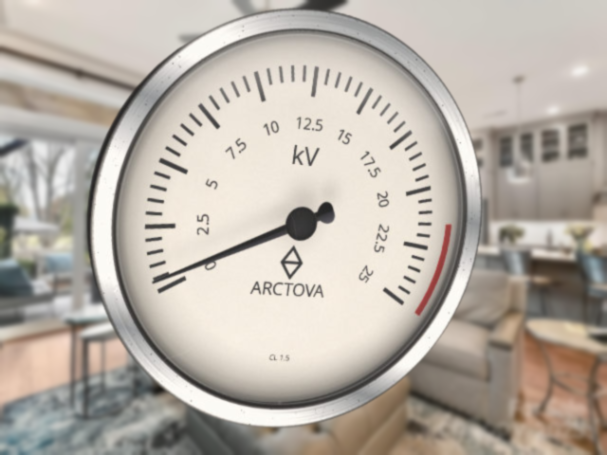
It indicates {"value": 0.5, "unit": "kV"}
